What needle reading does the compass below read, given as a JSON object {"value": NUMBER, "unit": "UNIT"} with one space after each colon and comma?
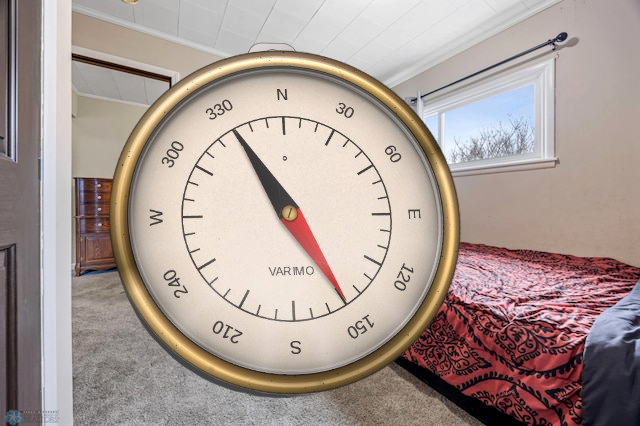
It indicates {"value": 150, "unit": "°"}
